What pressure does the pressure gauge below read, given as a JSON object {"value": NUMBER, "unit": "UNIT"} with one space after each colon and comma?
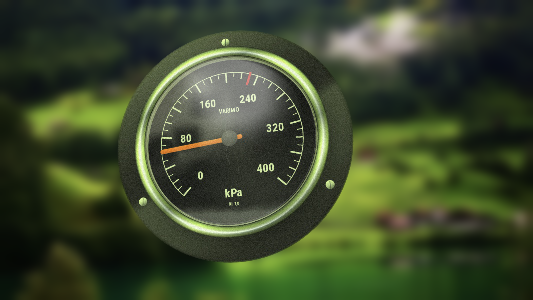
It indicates {"value": 60, "unit": "kPa"}
